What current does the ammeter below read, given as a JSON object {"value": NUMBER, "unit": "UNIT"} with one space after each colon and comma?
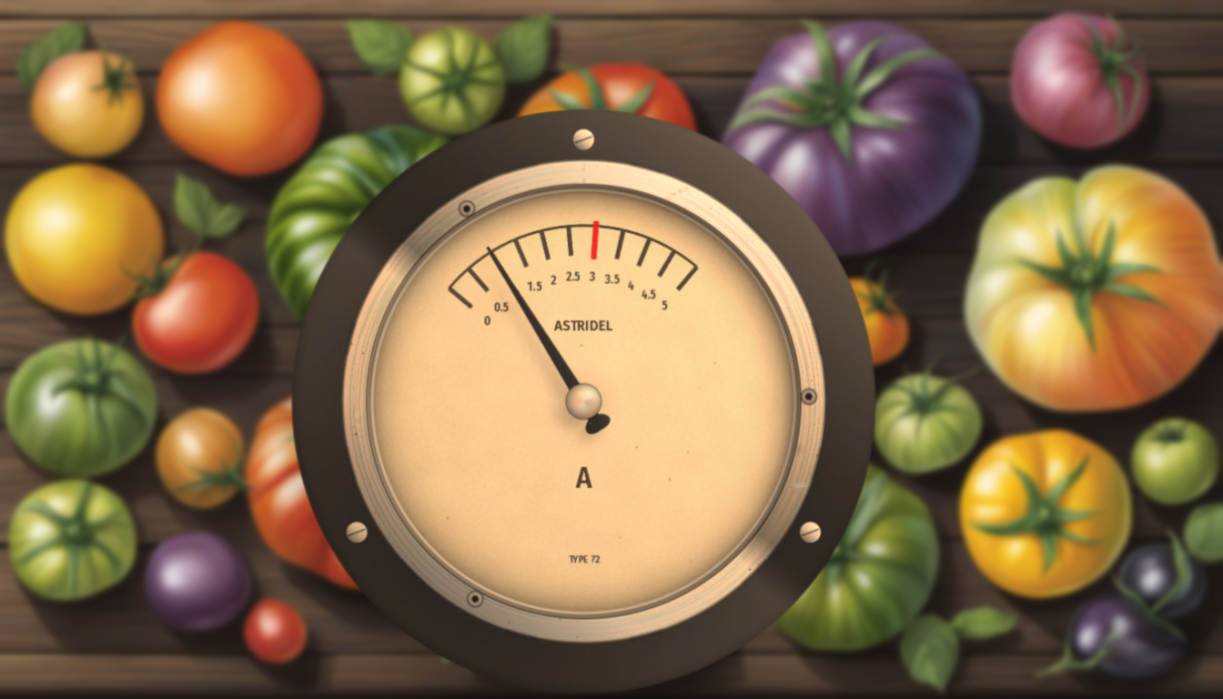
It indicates {"value": 1, "unit": "A"}
